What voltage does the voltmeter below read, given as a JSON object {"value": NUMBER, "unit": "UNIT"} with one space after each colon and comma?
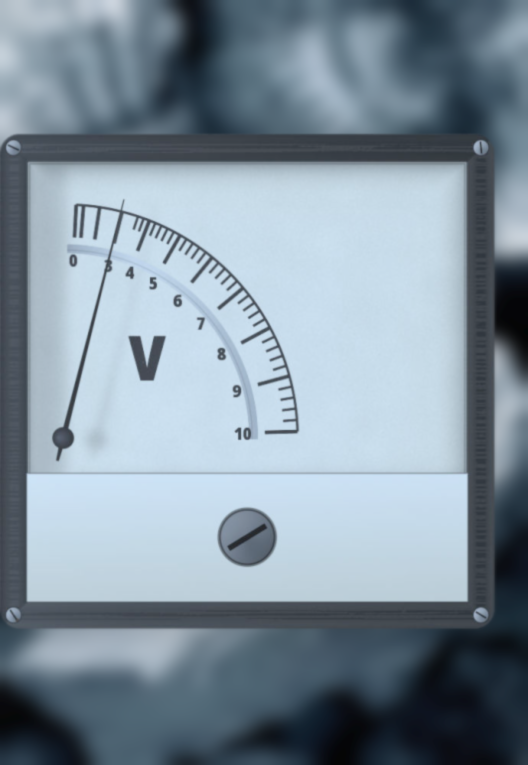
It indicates {"value": 3, "unit": "V"}
